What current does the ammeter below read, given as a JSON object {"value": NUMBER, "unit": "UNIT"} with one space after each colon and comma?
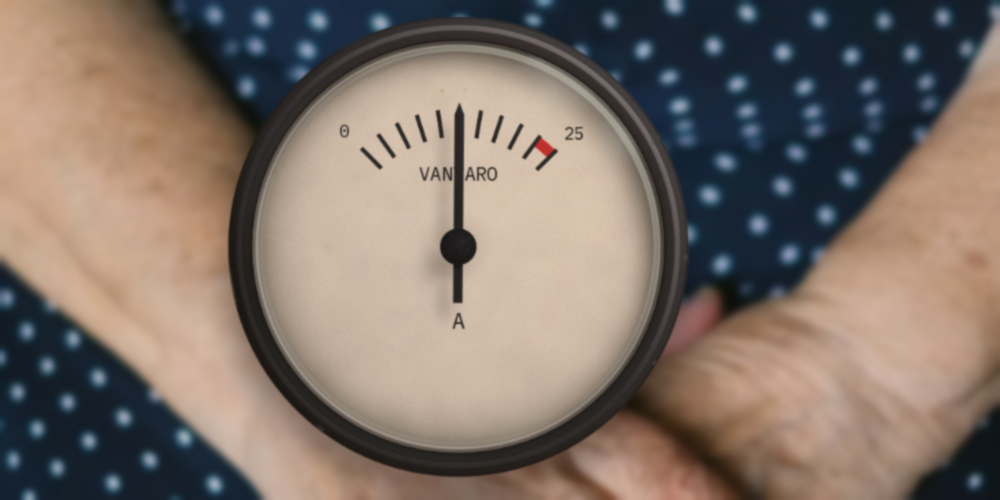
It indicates {"value": 12.5, "unit": "A"}
